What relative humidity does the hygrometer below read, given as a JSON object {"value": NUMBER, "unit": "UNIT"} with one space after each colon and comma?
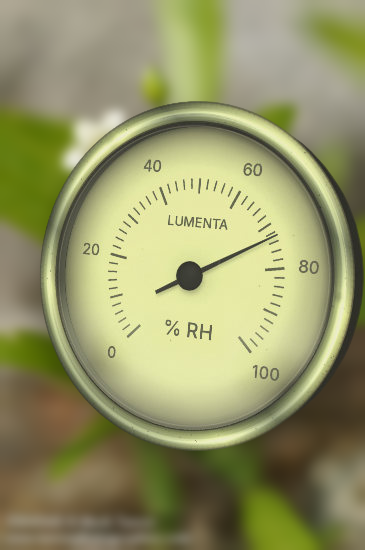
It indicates {"value": 73, "unit": "%"}
